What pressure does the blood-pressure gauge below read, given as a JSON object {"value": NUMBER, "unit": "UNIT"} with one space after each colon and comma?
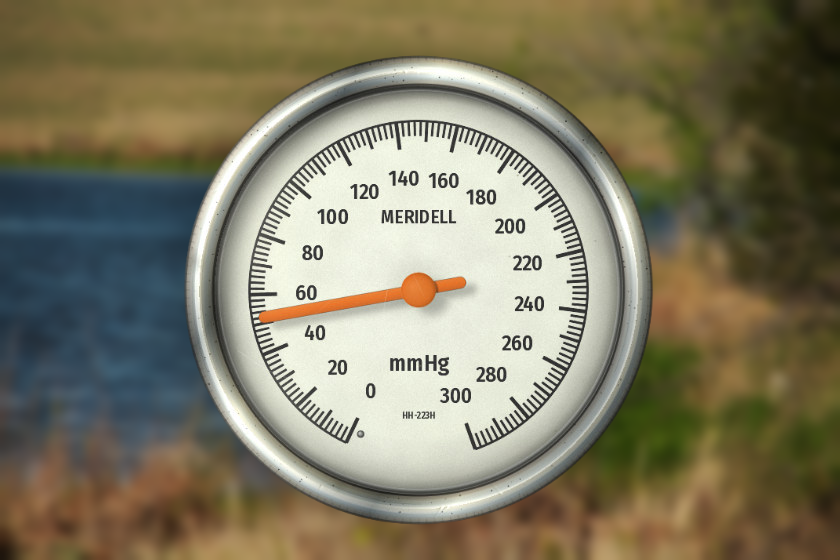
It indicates {"value": 52, "unit": "mmHg"}
